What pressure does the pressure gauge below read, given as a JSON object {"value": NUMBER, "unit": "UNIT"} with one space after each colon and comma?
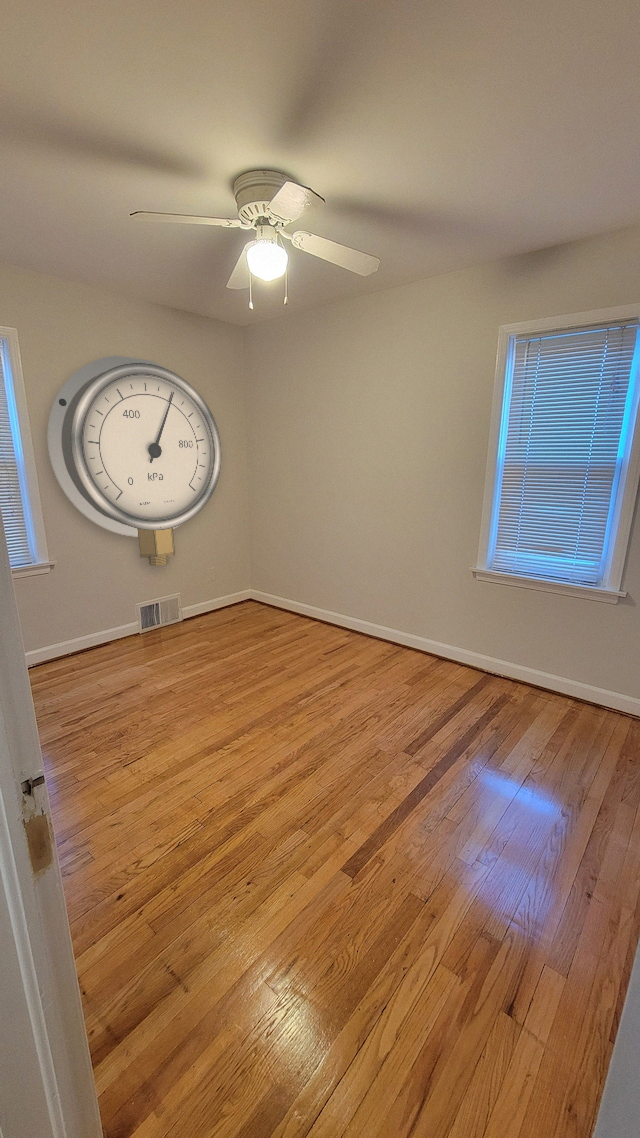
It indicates {"value": 600, "unit": "kPa"}
